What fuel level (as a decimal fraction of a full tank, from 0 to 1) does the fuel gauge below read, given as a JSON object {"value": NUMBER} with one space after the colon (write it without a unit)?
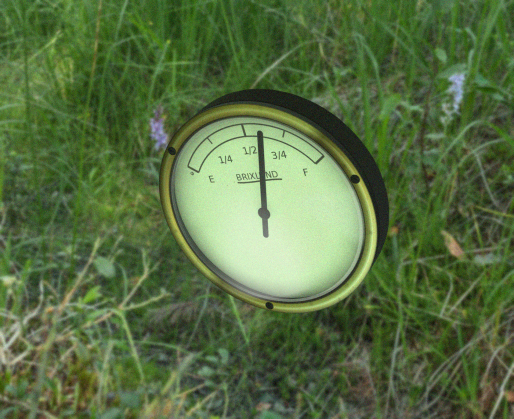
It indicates {"value": 0.625}
